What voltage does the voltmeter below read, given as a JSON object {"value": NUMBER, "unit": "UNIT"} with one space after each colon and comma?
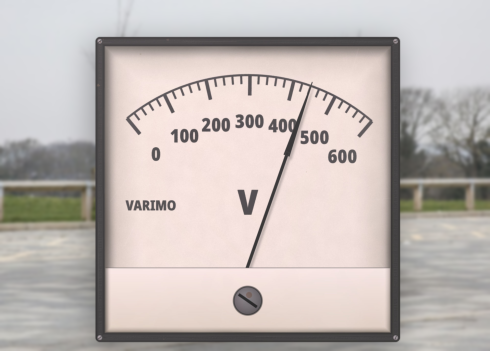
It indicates {"value": 440, "unit": "V"}
